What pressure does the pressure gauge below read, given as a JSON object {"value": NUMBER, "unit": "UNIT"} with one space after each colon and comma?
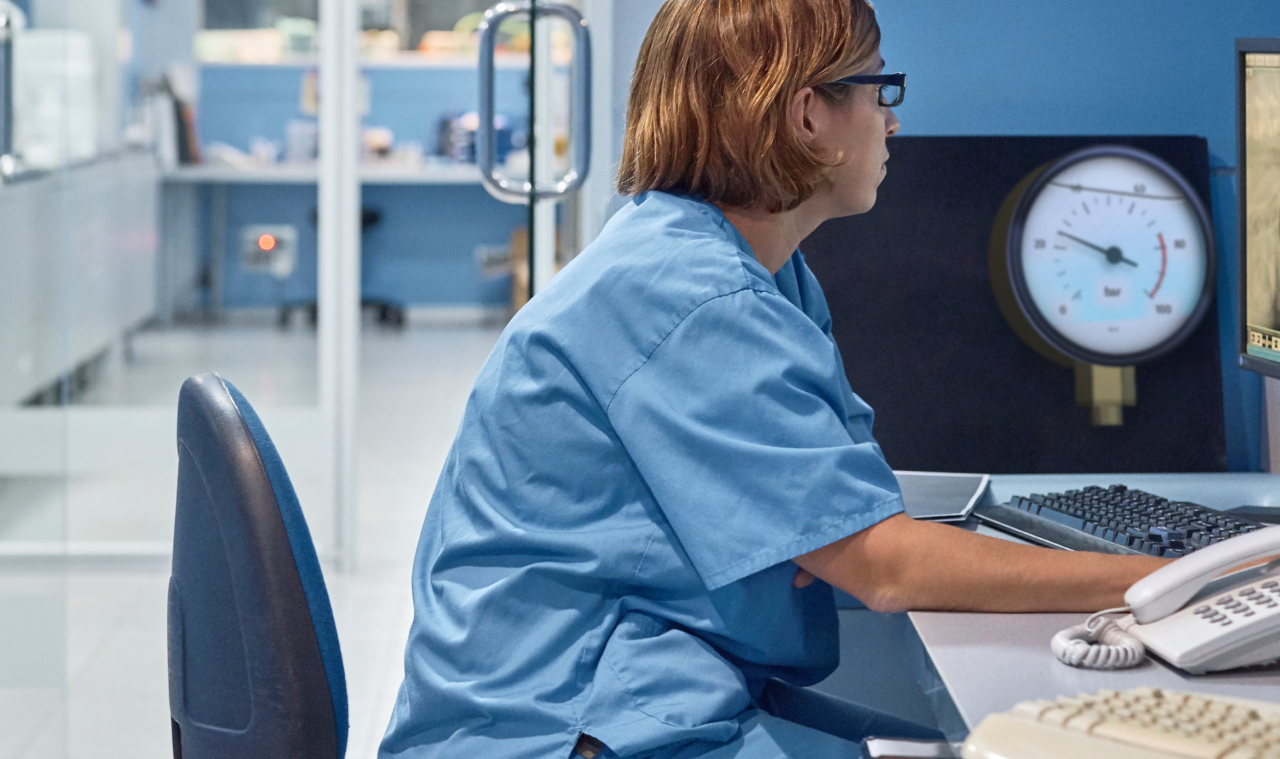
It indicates {"value": 25, "unit": "bar"}
